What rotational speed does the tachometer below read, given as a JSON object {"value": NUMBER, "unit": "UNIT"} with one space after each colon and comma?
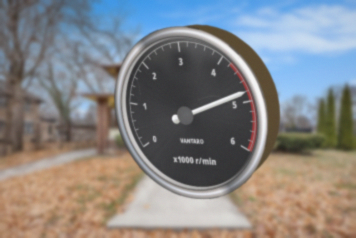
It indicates {"value": 4800, "unit": "rpm"}
